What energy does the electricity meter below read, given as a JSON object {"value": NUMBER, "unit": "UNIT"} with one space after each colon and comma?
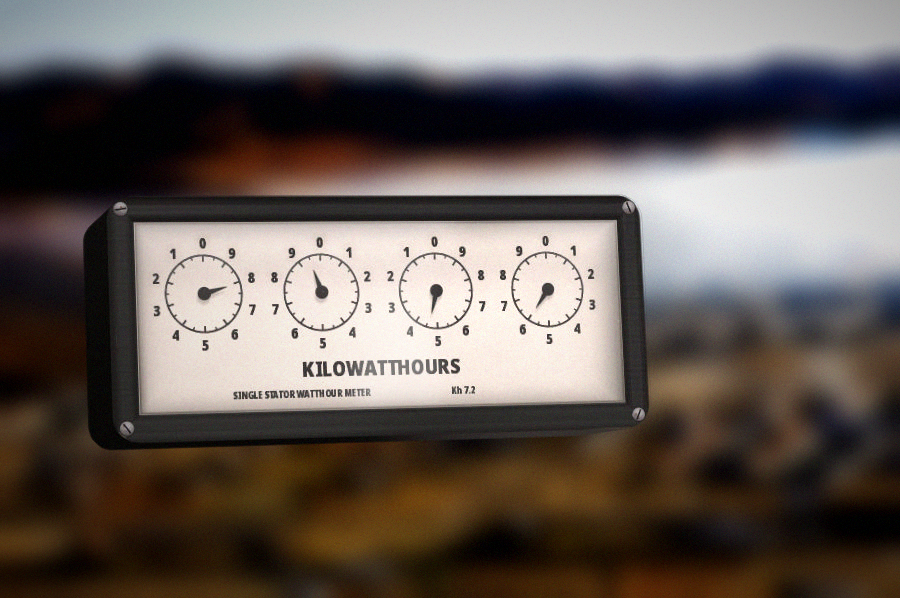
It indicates {"value": 7946, "unit": "kWh"}
